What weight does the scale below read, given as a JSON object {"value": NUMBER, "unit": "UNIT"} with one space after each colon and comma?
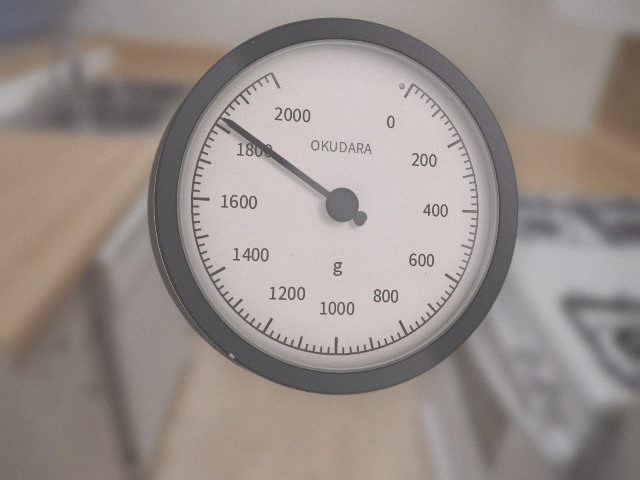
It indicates {"value": 1820, "unit": "g"}
